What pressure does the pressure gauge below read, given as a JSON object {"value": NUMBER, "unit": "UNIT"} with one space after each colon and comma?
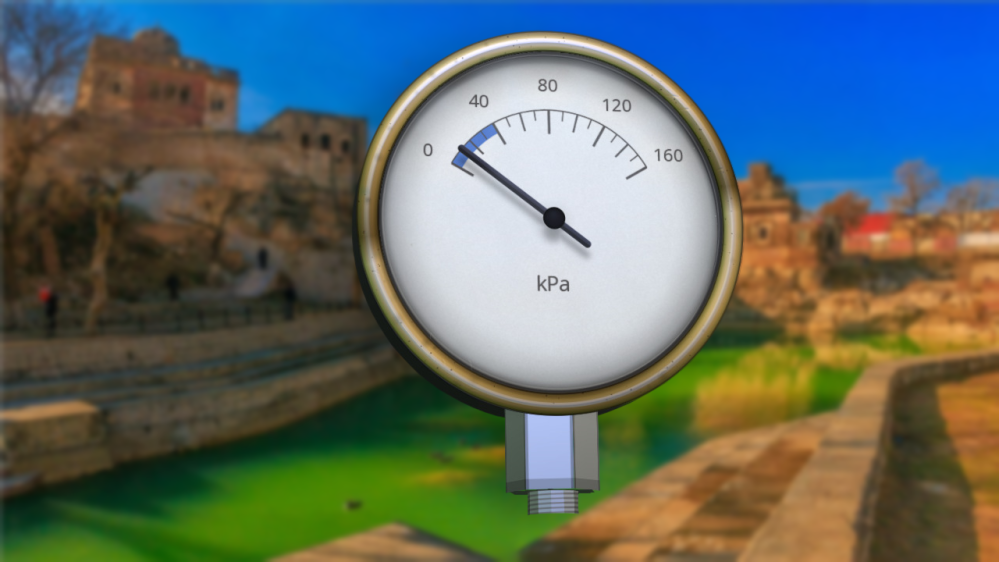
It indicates {"value": 10, "unit": "kPa"}
